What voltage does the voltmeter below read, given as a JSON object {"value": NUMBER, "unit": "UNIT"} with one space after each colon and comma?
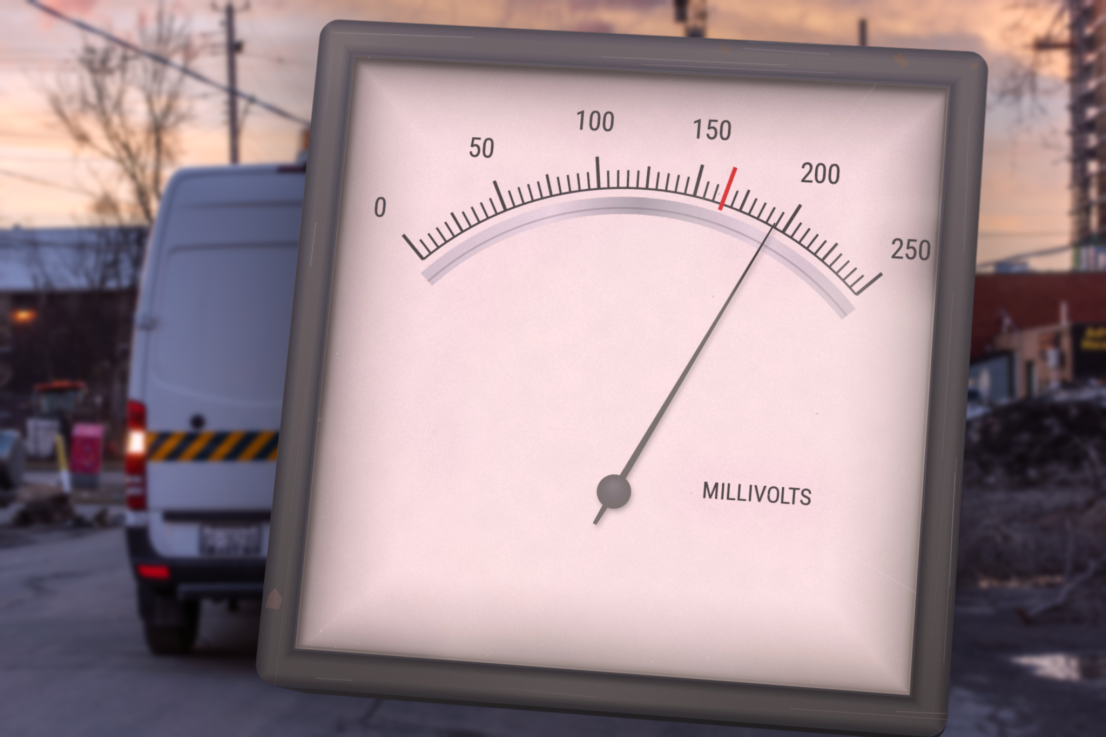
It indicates {"value": 195, "unit": "mV"}
